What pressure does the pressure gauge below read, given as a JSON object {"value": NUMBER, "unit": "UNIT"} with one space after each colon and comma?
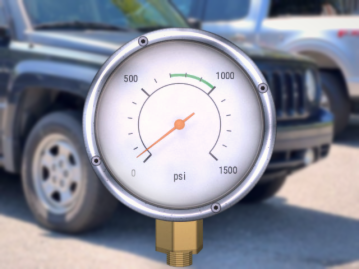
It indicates {"value": 50, "unit": "psi"}
